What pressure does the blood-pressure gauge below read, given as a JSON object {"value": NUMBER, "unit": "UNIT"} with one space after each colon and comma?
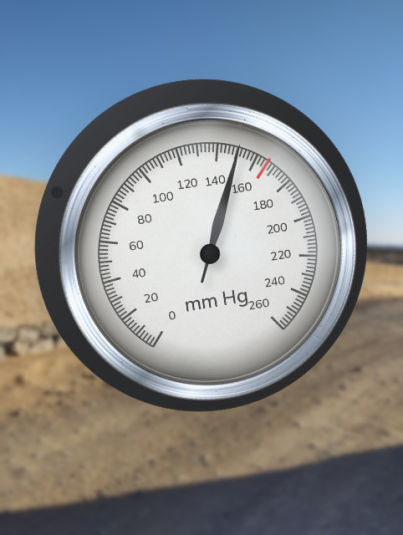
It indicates {"value": 150, "unit": "mmHg"}
